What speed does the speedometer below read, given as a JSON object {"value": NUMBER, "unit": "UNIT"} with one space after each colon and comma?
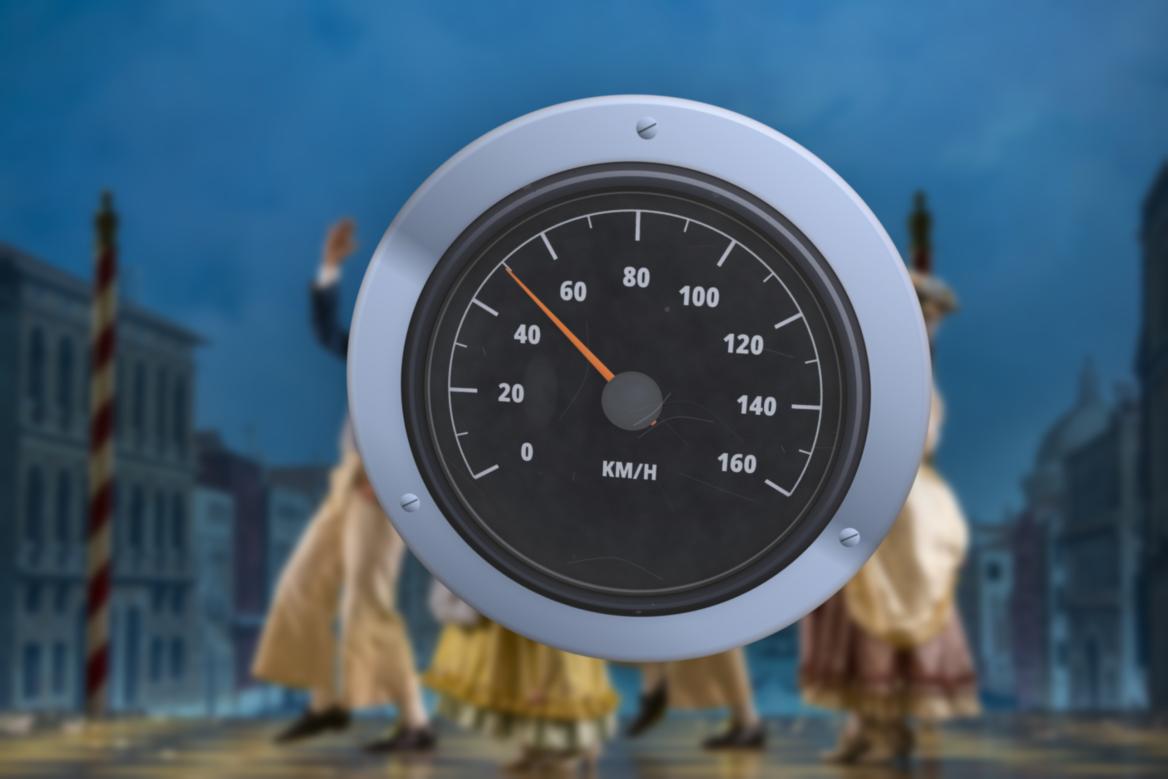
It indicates {"value": 50, "unit": "km/h"}
